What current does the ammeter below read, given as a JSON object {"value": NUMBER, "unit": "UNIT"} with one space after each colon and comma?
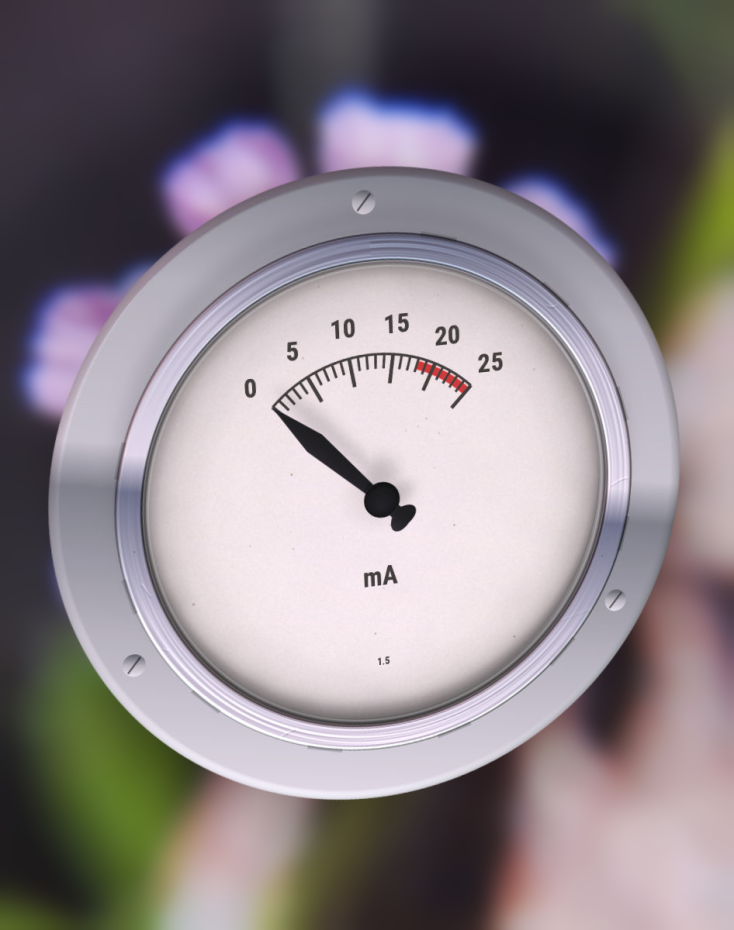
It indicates {"value": 0, "unit": "mA"}
